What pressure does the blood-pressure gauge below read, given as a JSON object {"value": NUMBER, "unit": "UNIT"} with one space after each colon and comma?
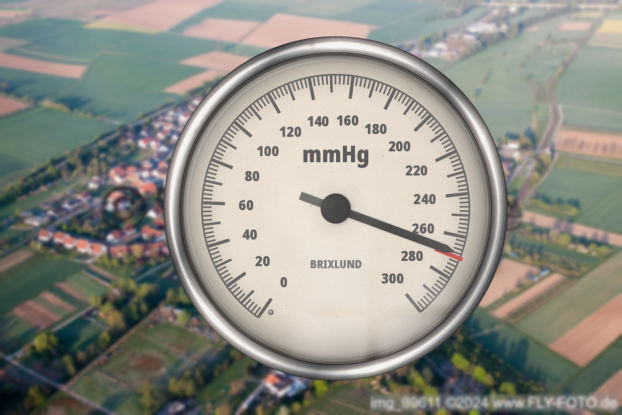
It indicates {"value": 268, "unit": "mmHg"}
